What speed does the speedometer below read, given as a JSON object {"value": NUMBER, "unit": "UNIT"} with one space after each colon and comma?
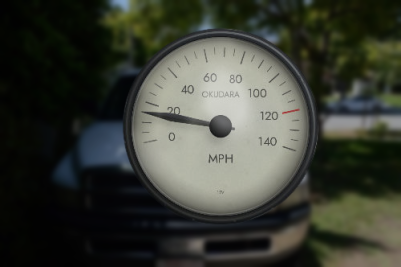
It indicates {"value": 15, "unit": "mph"}
